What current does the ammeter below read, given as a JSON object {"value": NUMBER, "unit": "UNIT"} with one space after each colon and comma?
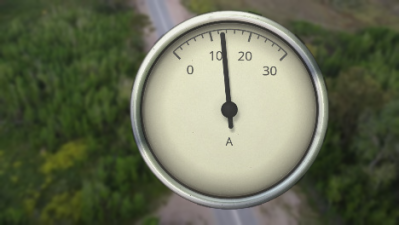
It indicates {"value": 13, "unit": "A"}
